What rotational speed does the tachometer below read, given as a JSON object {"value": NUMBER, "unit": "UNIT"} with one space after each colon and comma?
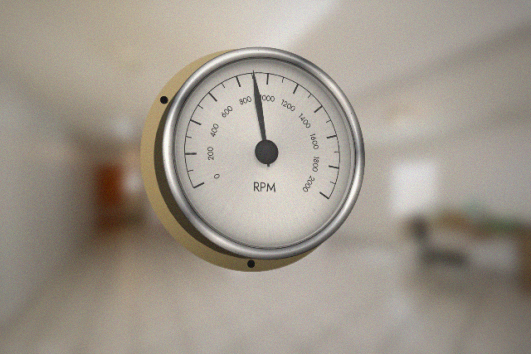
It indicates {"value": 900, "unit": "rpm"}
